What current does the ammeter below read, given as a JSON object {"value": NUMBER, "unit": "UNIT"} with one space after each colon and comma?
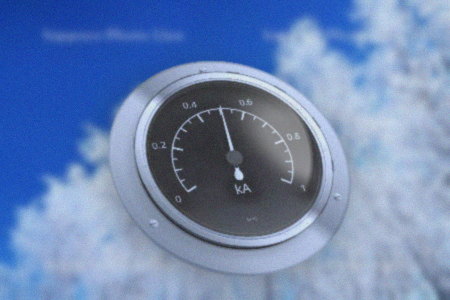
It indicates {"value": 0.5, "unit": "kA"}
